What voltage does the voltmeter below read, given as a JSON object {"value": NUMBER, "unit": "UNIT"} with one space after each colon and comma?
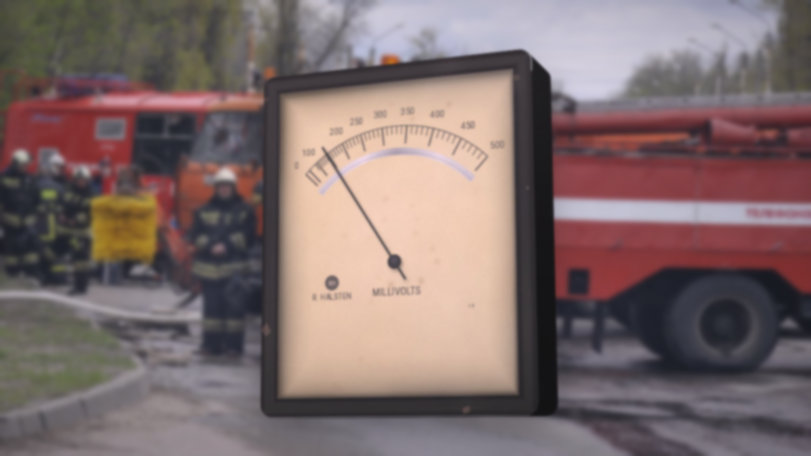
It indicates {"value": 150, "unit": "mV"}
